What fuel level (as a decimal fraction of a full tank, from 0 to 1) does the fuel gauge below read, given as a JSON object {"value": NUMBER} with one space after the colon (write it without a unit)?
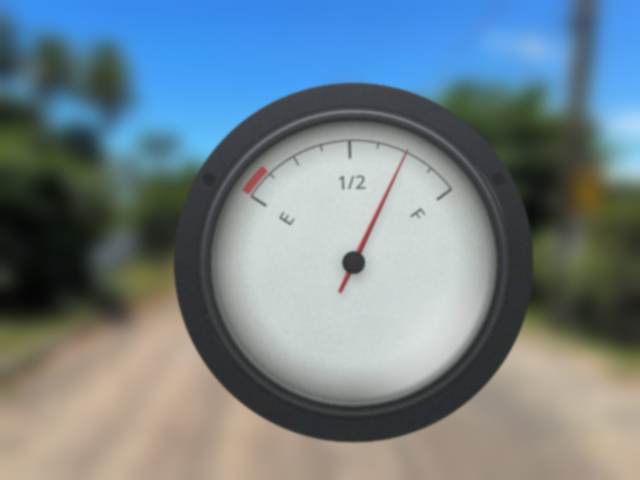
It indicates {"value": 0.75}
